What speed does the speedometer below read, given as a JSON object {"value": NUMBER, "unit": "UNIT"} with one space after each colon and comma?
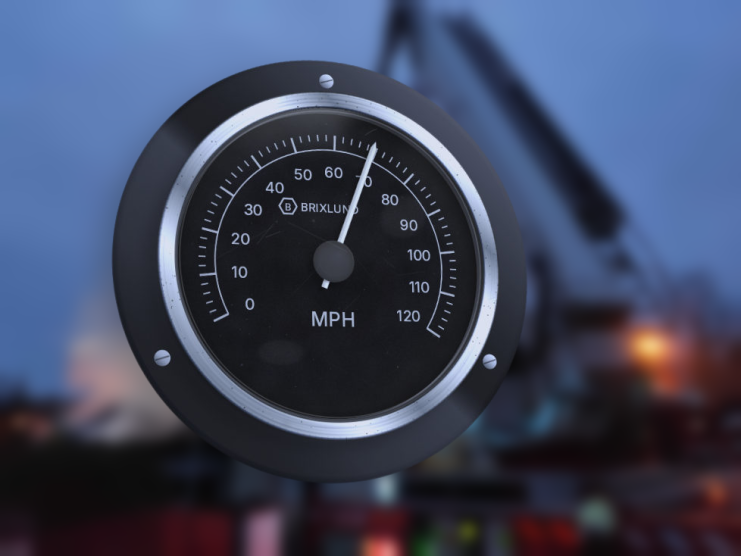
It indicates {"value": 69, "unit": "mph"}
